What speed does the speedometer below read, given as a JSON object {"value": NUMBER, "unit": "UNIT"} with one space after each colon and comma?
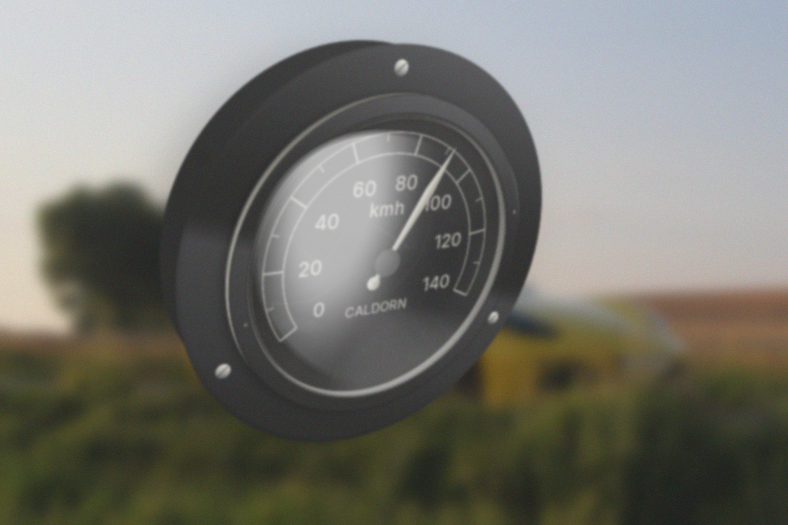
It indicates {"value": 90, "unit": "km/h"}
